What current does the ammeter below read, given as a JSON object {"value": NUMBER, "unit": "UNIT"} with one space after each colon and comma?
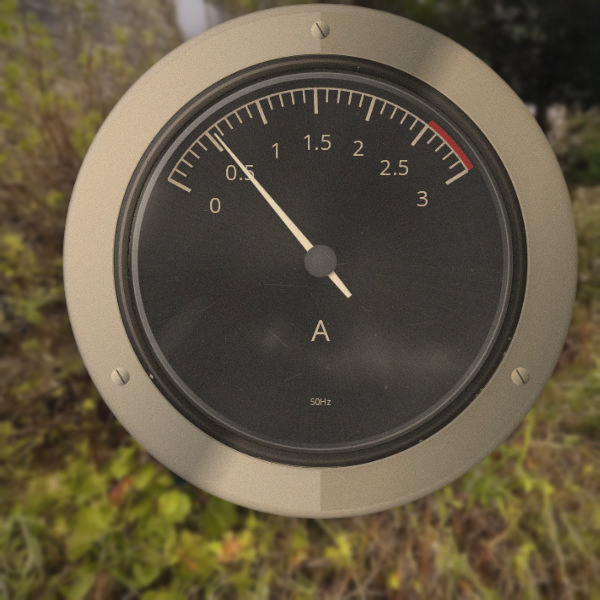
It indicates {"value": 0.55, "unit": "A"}
